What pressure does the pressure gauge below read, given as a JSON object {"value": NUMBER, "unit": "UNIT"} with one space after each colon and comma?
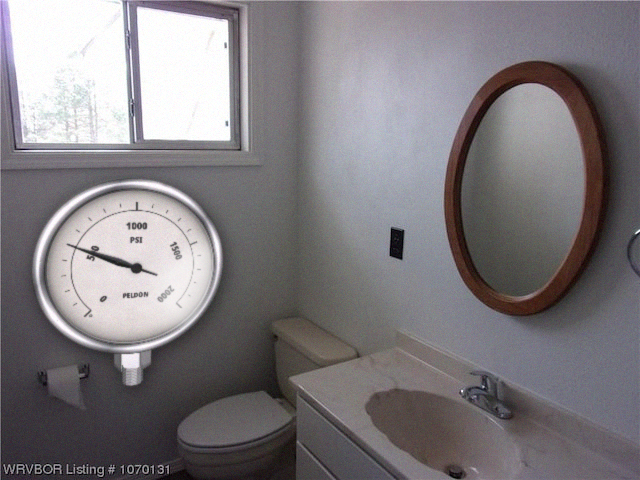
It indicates {"value": 500, "unit": "psi"}
